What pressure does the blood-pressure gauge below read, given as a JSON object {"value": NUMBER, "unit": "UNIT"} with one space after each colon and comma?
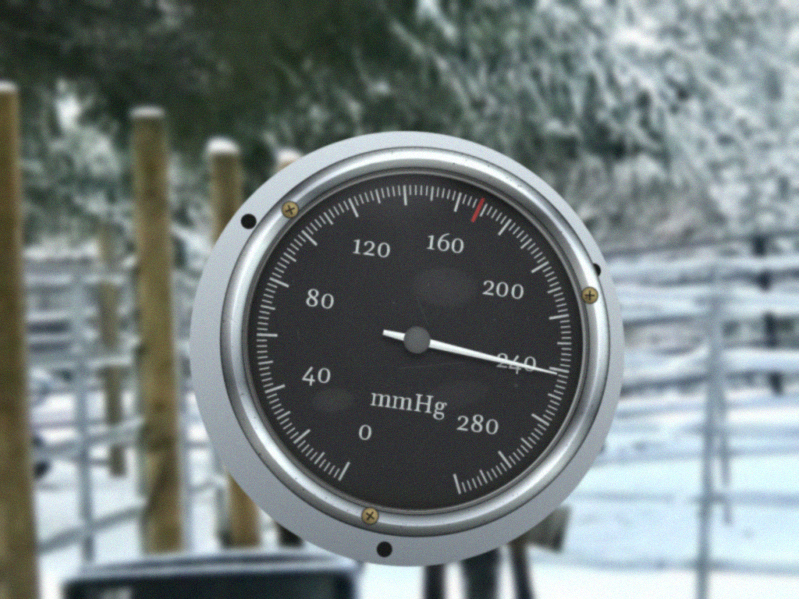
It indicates {"value": 242, "unit": "mmHg"}
